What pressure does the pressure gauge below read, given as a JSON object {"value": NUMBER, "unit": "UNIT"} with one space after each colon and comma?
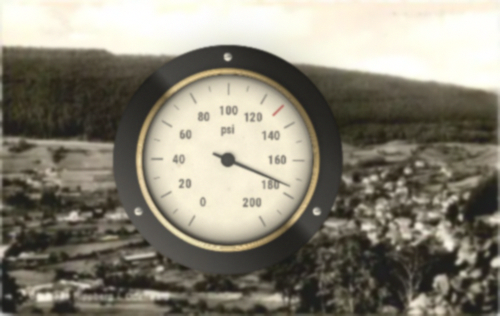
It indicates {"value": 175, "unit": "psi"}
